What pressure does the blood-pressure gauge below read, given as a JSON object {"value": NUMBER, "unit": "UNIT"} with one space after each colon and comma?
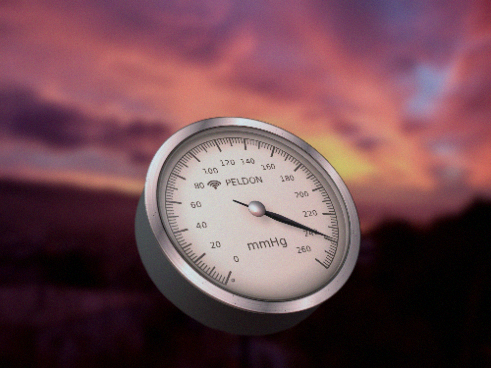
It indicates {"value": 240, "unit": "mmHg"}
